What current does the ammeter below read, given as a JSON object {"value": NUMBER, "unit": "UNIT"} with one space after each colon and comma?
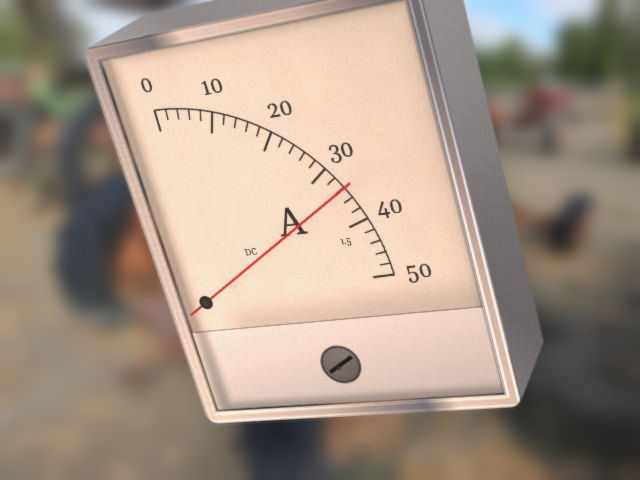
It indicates {"value": 34, "unit": "A"}
